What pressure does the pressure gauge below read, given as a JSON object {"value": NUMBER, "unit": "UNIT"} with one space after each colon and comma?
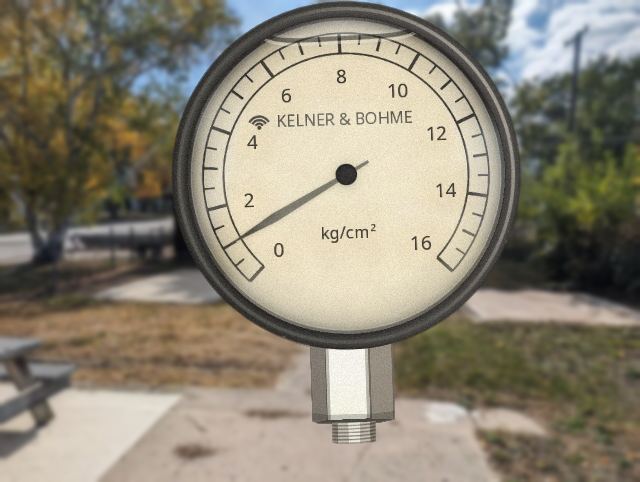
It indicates {"value": 1, "unit": "kg/cm²"}
